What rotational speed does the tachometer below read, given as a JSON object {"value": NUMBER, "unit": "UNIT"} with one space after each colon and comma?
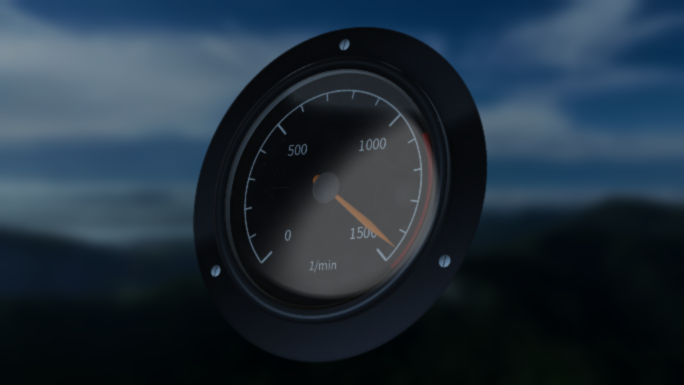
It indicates {"value": 1450, "unit": "rpm"}
